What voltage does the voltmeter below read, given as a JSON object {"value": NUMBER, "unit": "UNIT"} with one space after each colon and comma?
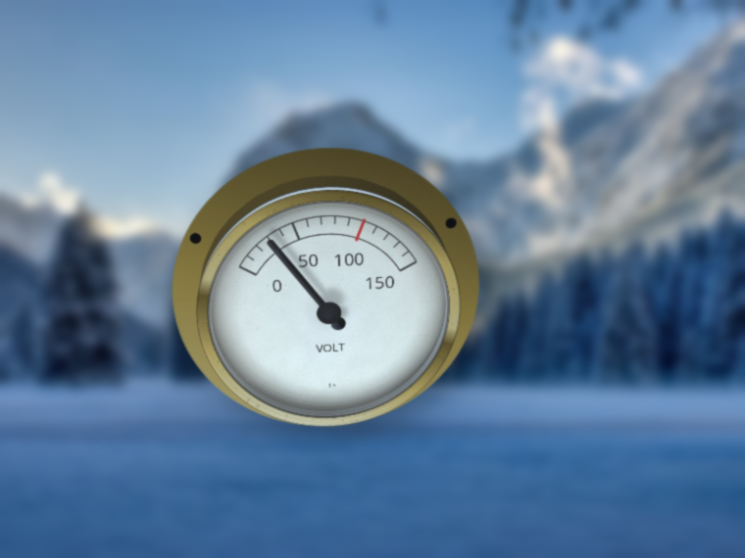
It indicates {"value": 30, "unit": "V"}
